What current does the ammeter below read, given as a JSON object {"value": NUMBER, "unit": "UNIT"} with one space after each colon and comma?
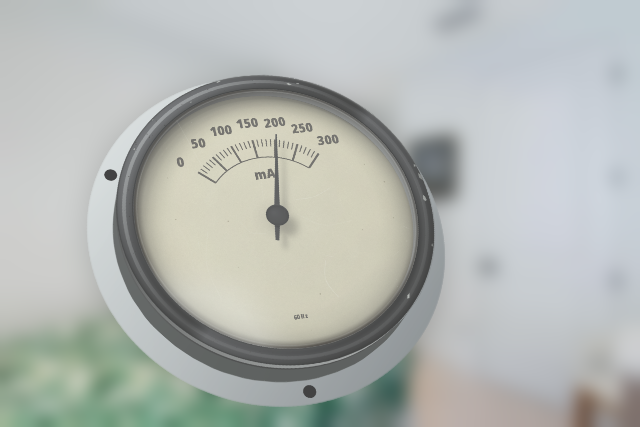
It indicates {"value": 200, "unit": "mA"}
